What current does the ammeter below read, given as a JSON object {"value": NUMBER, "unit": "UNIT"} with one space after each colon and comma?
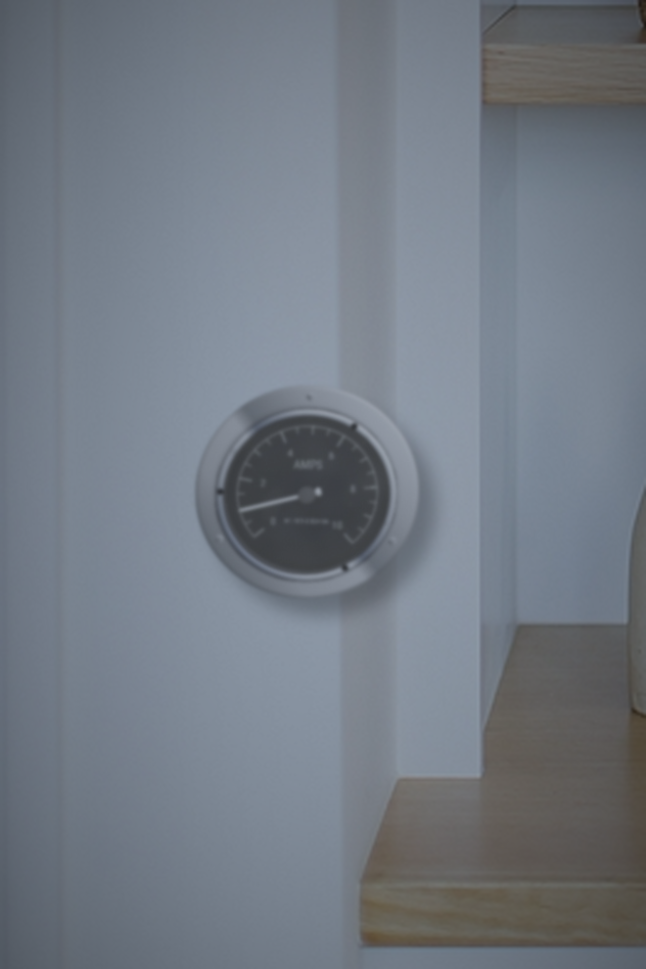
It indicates {"value": 1, "unit": "A"}
